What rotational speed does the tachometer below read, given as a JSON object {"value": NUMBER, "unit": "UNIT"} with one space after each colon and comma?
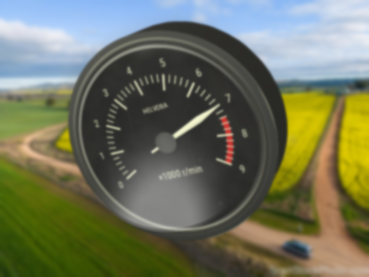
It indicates {"value": 7000, "unit": "rpm"}
